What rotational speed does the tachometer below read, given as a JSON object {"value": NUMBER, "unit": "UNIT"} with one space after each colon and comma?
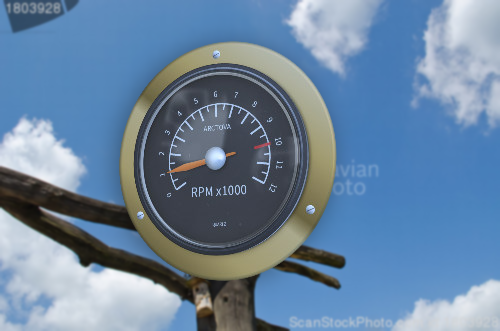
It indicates {"value": 1000, "unit": "rpm"}
